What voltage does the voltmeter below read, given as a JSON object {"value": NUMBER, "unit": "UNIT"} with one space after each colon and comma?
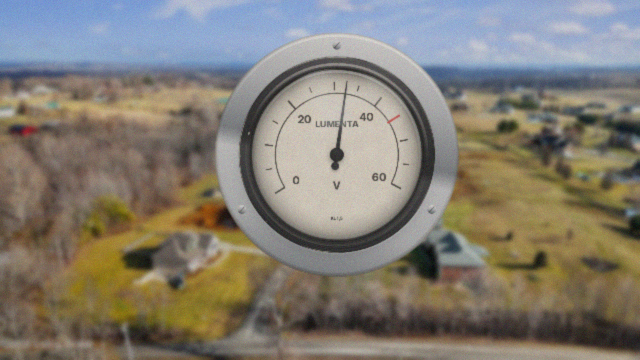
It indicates {"value": 32.5, "unit": "V"}
